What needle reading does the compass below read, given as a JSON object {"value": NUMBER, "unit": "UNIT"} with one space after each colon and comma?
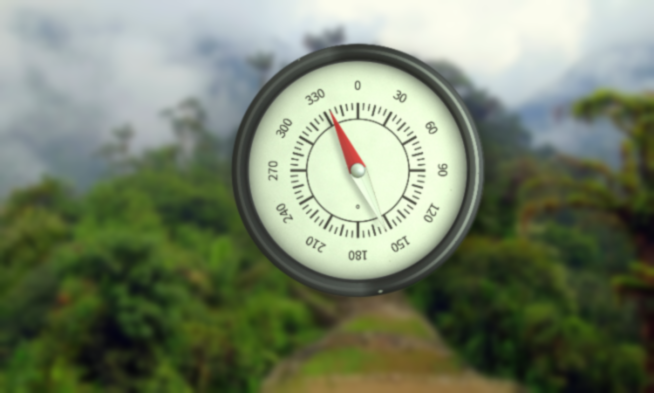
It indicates {"value": 335, "unit": "°"}
